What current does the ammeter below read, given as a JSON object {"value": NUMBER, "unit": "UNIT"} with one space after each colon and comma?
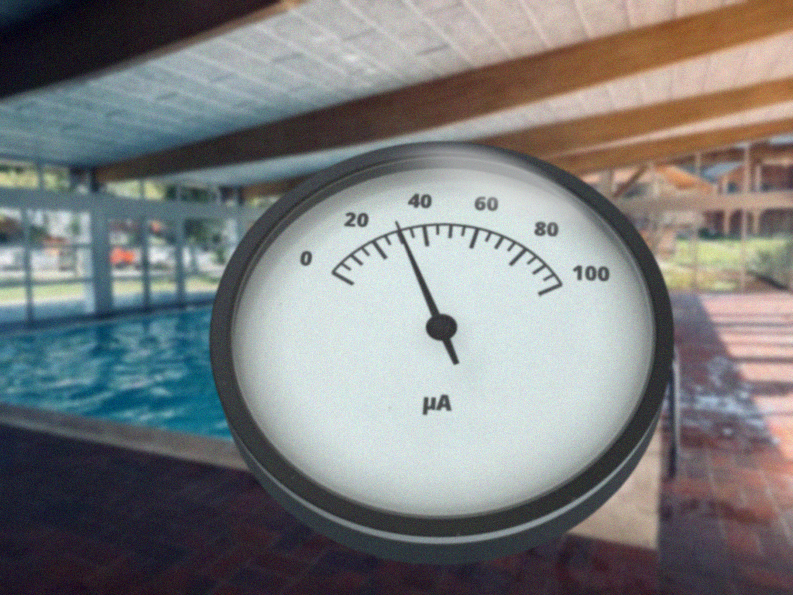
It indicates {"value": 30, "unit": "µA"}
